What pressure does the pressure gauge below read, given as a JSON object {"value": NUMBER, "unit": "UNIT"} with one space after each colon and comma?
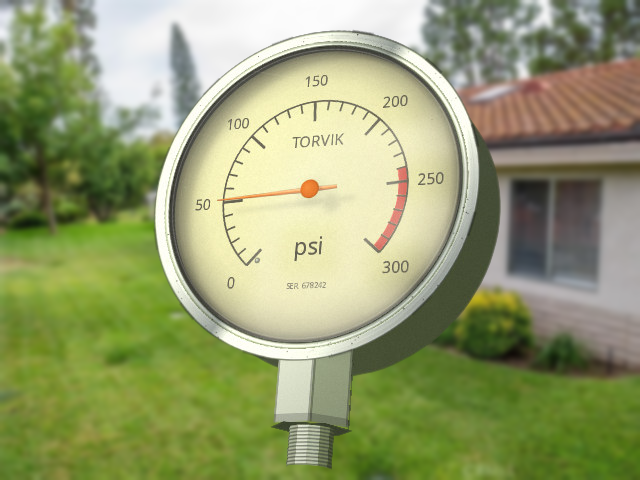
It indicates {"value": 50, "unit": "psi"}
